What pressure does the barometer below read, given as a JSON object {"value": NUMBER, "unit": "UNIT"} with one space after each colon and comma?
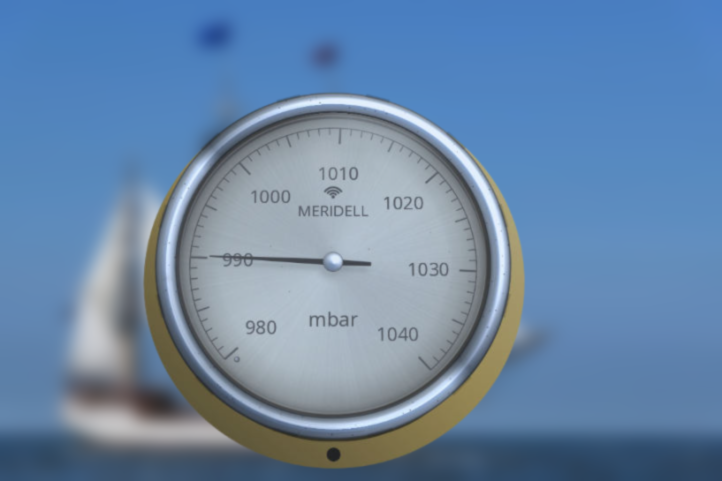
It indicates {"value": 990, "unit": "mbar"}
